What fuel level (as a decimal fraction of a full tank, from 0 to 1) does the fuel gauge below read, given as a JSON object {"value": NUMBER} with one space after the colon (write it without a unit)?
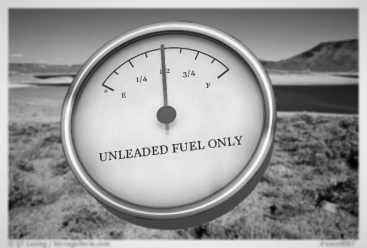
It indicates {"value": 0.5}
